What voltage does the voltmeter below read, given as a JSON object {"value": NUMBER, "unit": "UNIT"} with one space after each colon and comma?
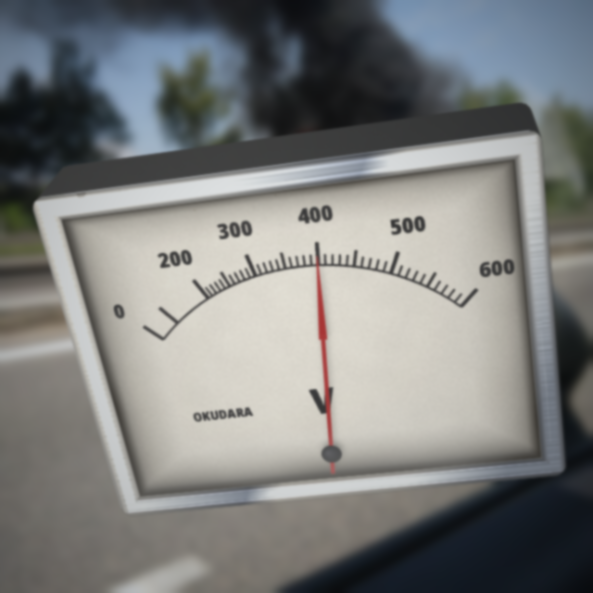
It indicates {"value": 400, "unit": "V"}
